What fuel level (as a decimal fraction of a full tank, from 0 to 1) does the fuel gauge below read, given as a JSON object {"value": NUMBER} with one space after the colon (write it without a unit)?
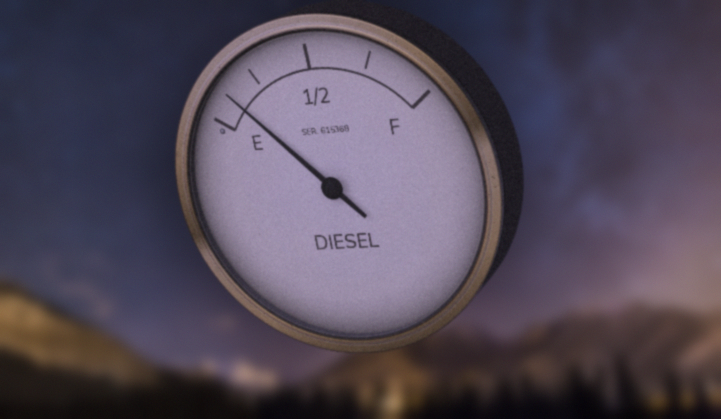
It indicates {"value": 0.125}
